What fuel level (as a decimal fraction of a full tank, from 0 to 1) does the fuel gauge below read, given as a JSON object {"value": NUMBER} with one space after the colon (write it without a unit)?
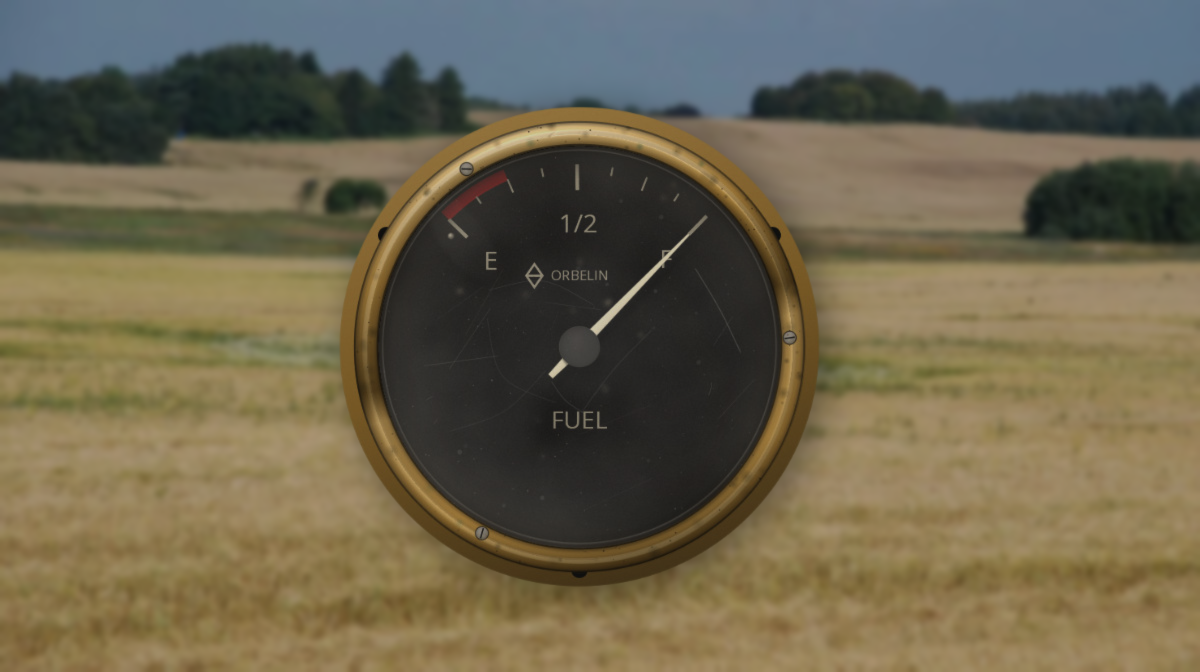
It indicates {"value": 1}
